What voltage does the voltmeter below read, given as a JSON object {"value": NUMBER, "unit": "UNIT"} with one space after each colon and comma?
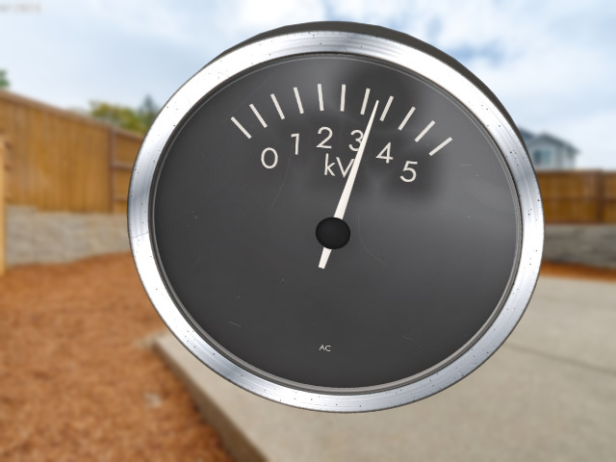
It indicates {"value": 3.25, "unit": "kV"}
